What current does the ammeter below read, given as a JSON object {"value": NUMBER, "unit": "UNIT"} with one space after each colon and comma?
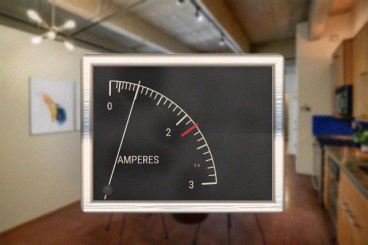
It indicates {"value": 1, "unit": "A"}
